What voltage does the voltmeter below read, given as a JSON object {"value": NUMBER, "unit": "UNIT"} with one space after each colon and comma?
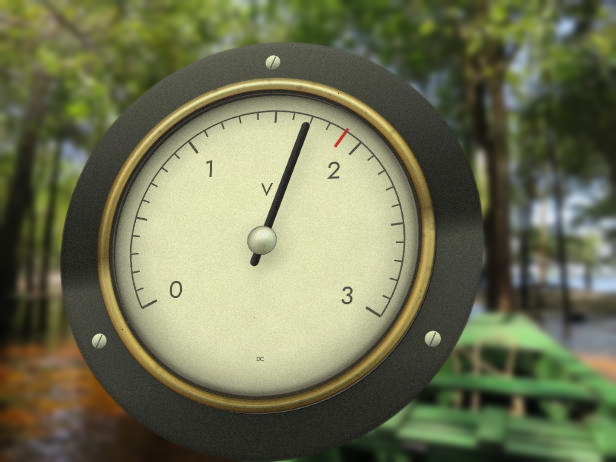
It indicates {"value": 1.7, "unit": "V"}
